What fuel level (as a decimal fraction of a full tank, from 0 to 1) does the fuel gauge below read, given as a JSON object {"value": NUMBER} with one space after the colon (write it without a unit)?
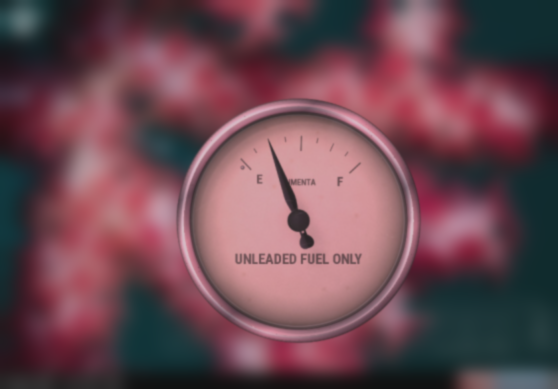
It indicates {"value": 0.25}
